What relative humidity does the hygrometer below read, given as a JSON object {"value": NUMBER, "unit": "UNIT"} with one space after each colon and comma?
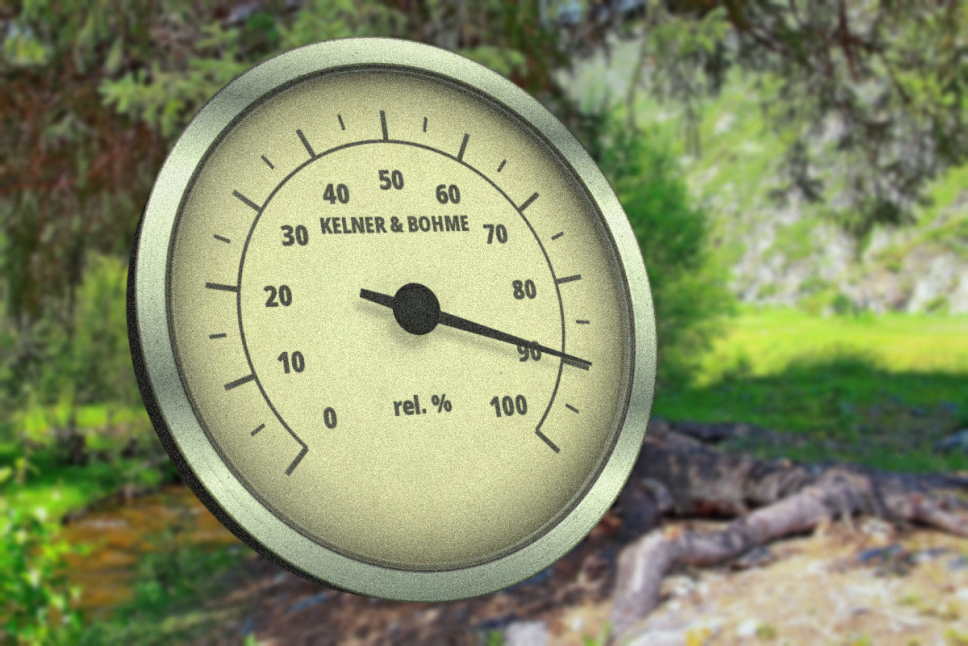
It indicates {"value": 90, "unit": "%"}
